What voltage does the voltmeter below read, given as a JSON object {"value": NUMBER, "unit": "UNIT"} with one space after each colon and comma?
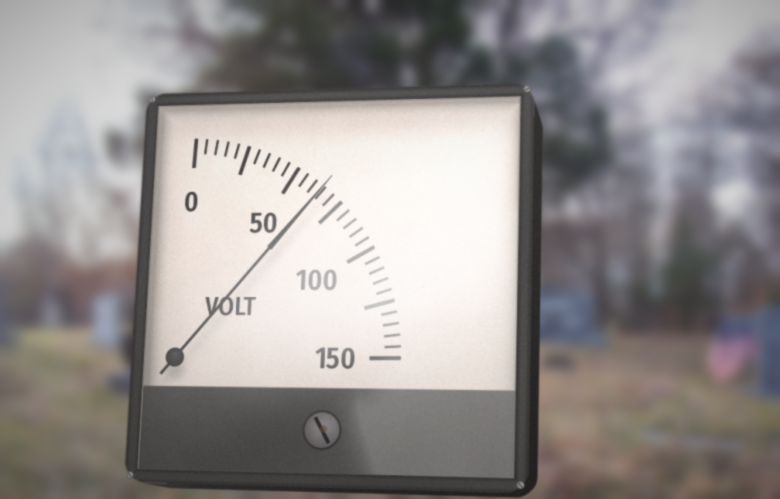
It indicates {"value": 65, "unit": "V"}
